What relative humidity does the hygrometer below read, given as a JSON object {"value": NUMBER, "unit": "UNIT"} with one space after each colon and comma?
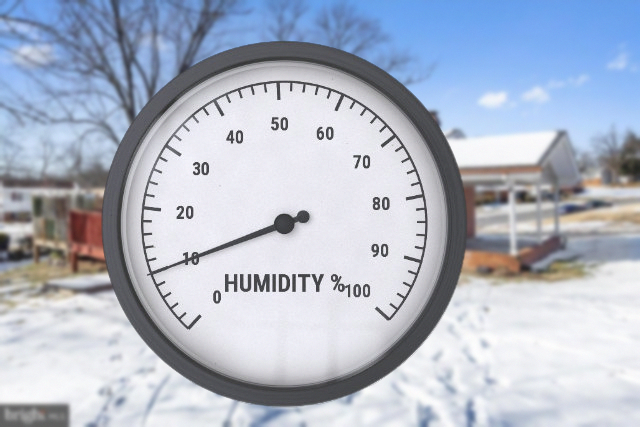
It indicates {"value": 10, "unit": "%"}
